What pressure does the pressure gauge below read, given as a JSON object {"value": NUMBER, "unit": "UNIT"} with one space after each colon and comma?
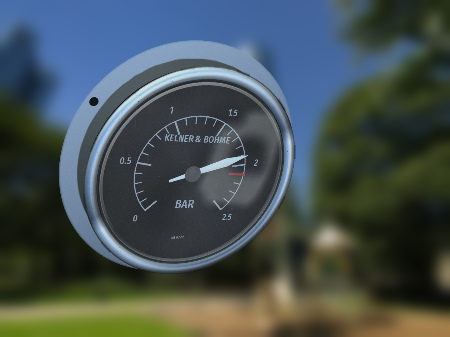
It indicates {"value": 1.9, "unit": "bar"}
